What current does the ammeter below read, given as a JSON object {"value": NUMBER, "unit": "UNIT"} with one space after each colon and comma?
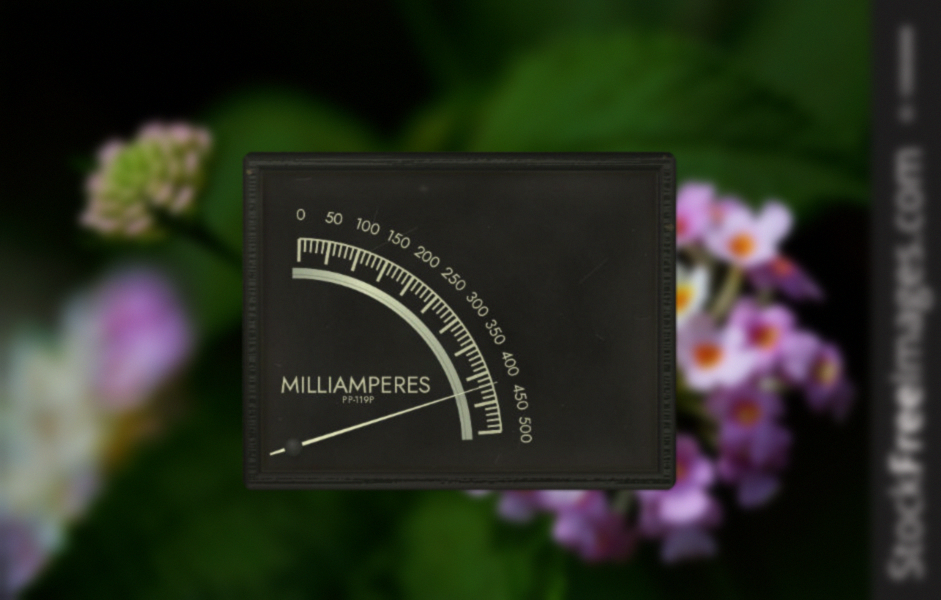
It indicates {"value": 420, "unit": "mA"}
